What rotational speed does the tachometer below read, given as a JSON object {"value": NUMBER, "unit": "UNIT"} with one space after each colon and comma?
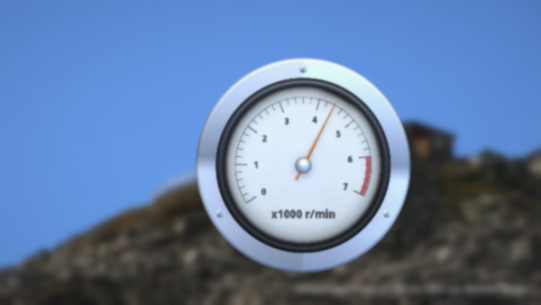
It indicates {"value": 4400, "unit": "rpm"}
